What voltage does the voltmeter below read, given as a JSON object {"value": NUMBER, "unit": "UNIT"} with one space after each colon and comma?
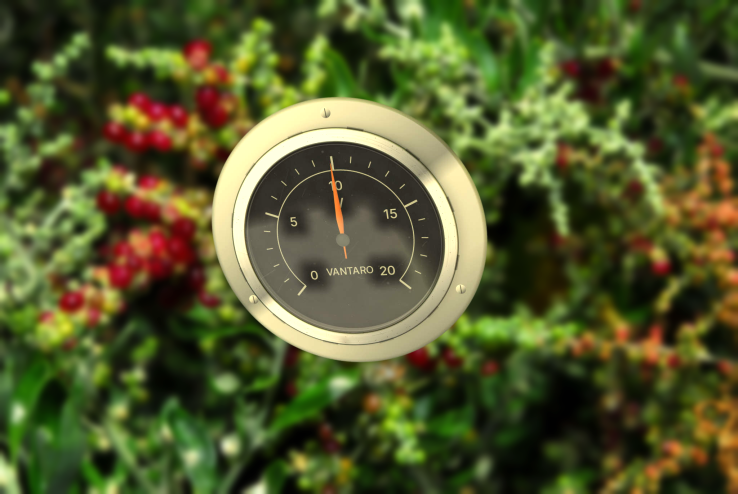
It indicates {"value": 10, "unit": "V"}
